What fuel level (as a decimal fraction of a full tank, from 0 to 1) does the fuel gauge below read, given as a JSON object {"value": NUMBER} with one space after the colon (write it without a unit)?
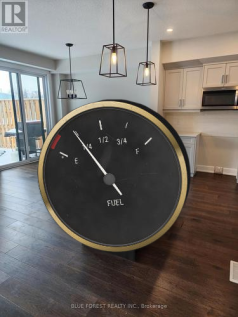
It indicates {"value": 0.25}
